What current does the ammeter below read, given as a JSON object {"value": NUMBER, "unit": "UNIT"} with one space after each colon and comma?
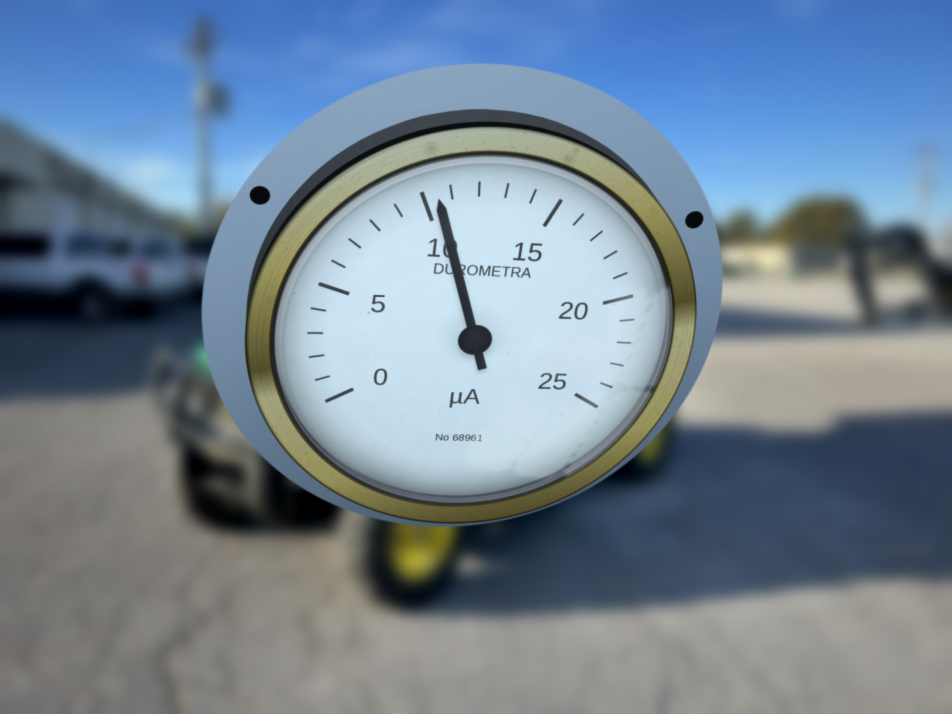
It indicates {"value": 10.5, "unit": "µA"}
